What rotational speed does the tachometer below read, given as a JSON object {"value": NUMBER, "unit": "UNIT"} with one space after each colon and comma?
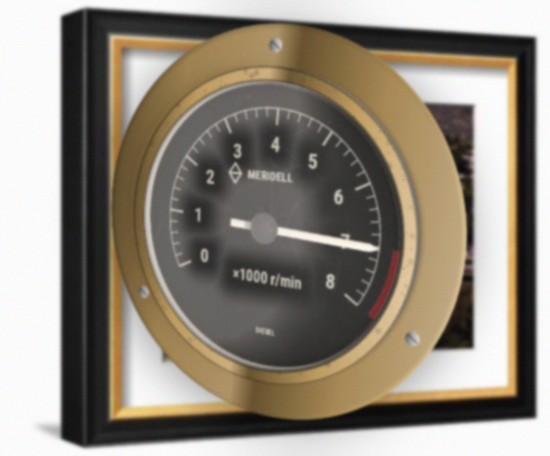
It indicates {"value": 7000, "unit": "rpm"}
